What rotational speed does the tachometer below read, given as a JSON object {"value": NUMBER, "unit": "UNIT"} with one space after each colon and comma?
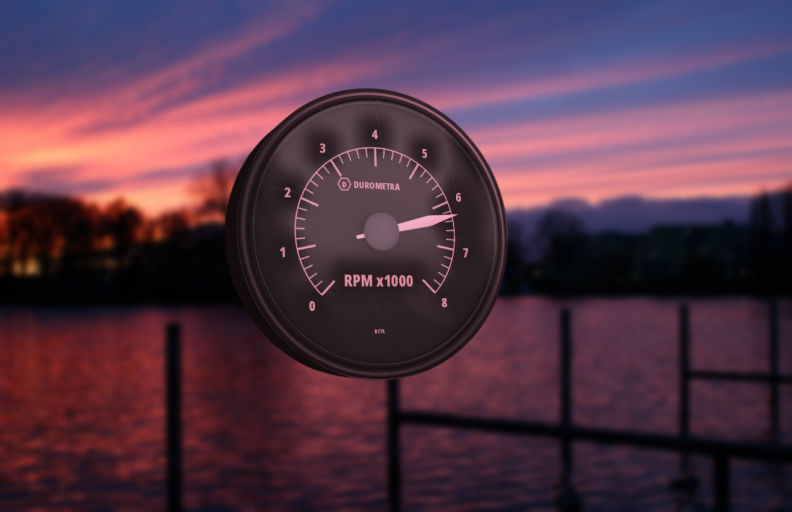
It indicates {"value": 6300, "unit": "rpm"}
